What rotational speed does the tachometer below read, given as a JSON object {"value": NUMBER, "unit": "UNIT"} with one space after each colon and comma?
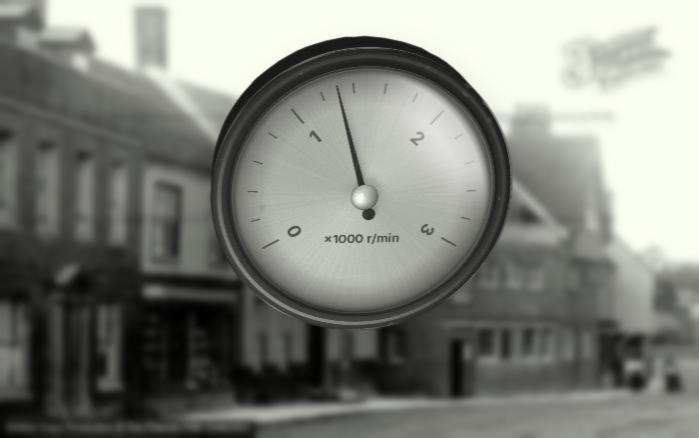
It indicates {"value": 1300, "unit": "rpm"}
